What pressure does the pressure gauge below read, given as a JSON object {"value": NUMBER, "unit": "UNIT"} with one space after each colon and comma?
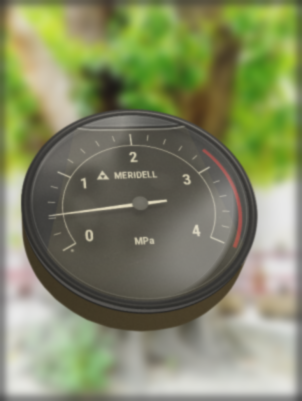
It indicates {"value": 0.4, "unit": "MPa"}
